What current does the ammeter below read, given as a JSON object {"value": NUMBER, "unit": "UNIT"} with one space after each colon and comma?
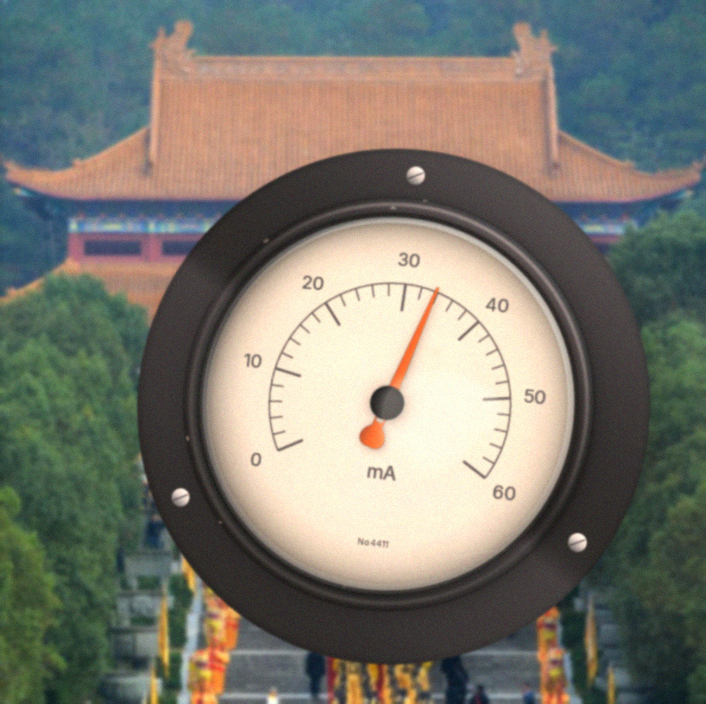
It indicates {"value": 34, "unit": "mA"}
